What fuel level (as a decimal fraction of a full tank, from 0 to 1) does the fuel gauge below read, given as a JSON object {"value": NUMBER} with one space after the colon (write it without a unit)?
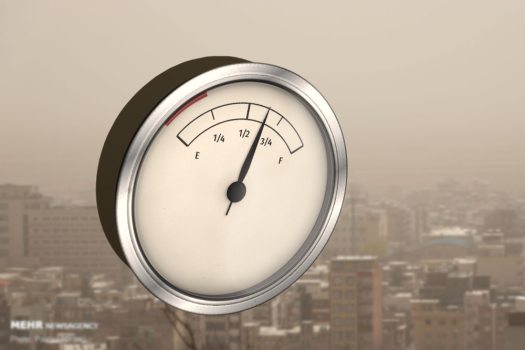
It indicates {"value": 0.625}
